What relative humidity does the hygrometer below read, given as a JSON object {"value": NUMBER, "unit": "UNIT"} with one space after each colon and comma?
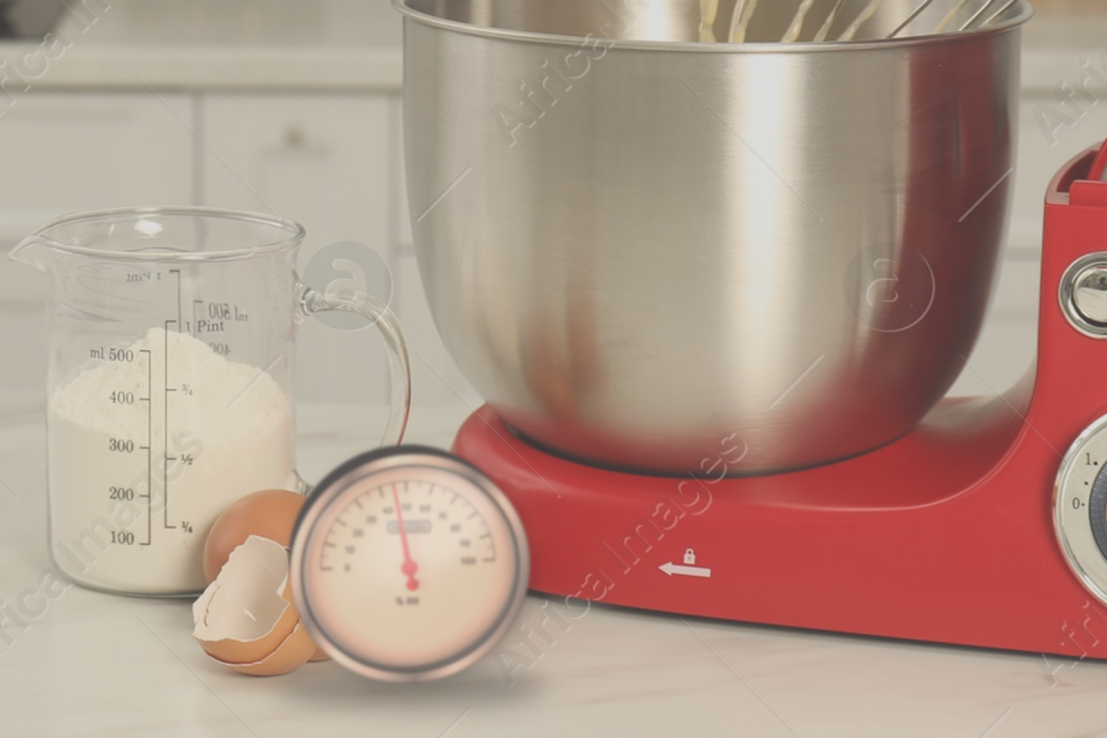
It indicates {"value": 45, "unit": "%"}
